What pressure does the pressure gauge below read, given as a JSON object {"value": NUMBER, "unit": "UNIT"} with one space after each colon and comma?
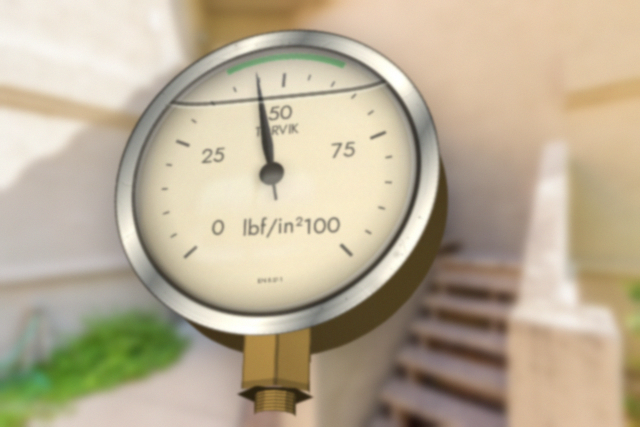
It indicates {"value": 45, "unit": "psi"}
